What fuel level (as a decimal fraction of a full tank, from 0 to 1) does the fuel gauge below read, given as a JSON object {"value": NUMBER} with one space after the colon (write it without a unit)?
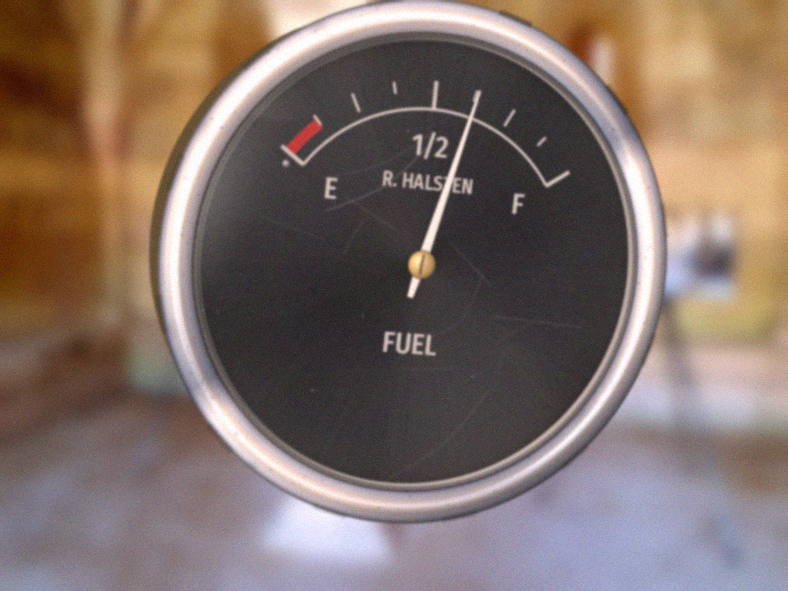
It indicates {"value": 0.625}
